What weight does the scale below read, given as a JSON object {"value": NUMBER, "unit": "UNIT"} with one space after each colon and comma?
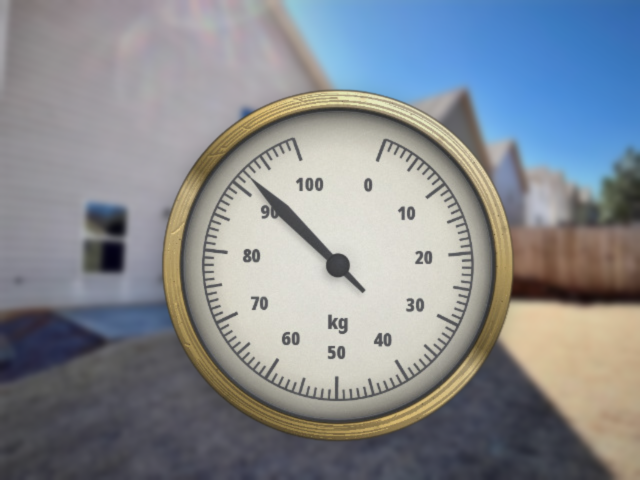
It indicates {"value": 92, "unit": "kg"}
